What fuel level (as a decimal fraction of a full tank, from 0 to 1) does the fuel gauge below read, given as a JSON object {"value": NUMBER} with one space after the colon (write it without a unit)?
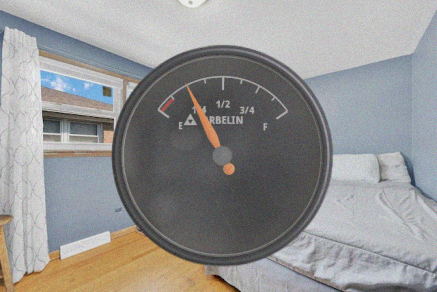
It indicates {"value": 0.25}
